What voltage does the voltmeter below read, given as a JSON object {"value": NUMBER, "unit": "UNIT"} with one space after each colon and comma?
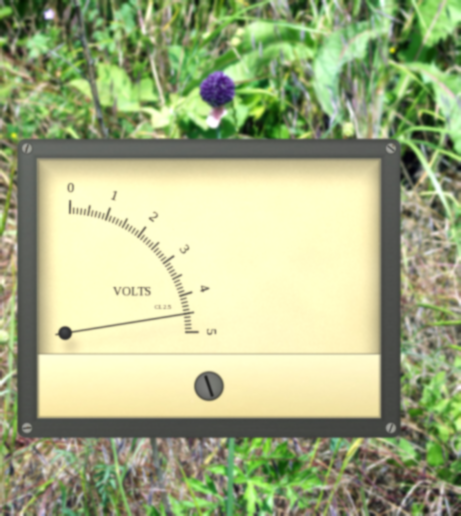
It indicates {"value": 4.5, "unit": "V"}
